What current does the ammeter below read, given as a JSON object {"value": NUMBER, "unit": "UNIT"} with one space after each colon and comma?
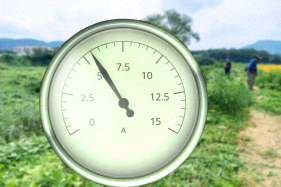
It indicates {"value": 5.5, "unit": "A"}
